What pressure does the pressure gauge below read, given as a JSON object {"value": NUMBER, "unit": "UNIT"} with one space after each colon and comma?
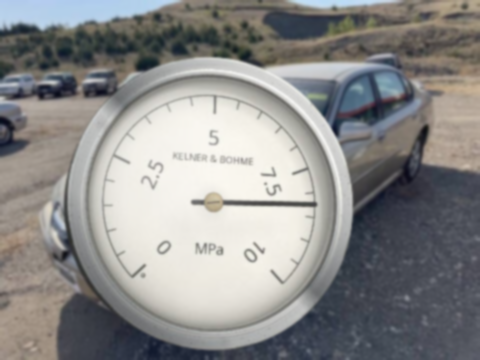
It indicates {"value": 8.25, "unit": "MPa"}
